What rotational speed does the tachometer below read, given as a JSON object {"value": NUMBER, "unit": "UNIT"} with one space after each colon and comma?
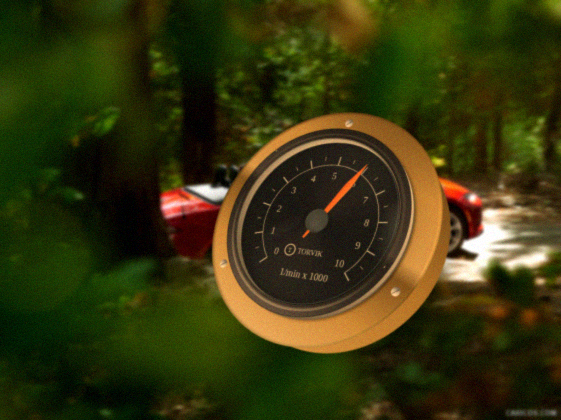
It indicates {"value": 6000, "unit": "rpm"}
